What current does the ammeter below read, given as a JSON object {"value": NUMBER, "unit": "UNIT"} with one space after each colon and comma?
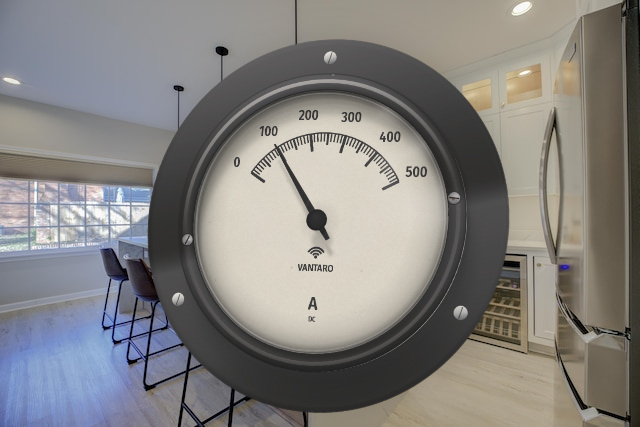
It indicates {"value": 100, "unit": "A"}
